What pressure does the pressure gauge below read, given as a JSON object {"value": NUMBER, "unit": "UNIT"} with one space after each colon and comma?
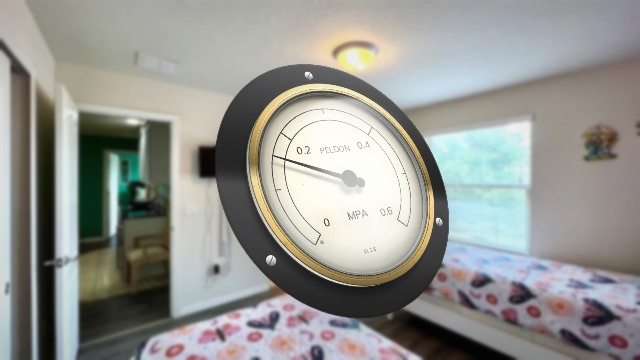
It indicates {"value": 0.15, "unit": "MPa"}
